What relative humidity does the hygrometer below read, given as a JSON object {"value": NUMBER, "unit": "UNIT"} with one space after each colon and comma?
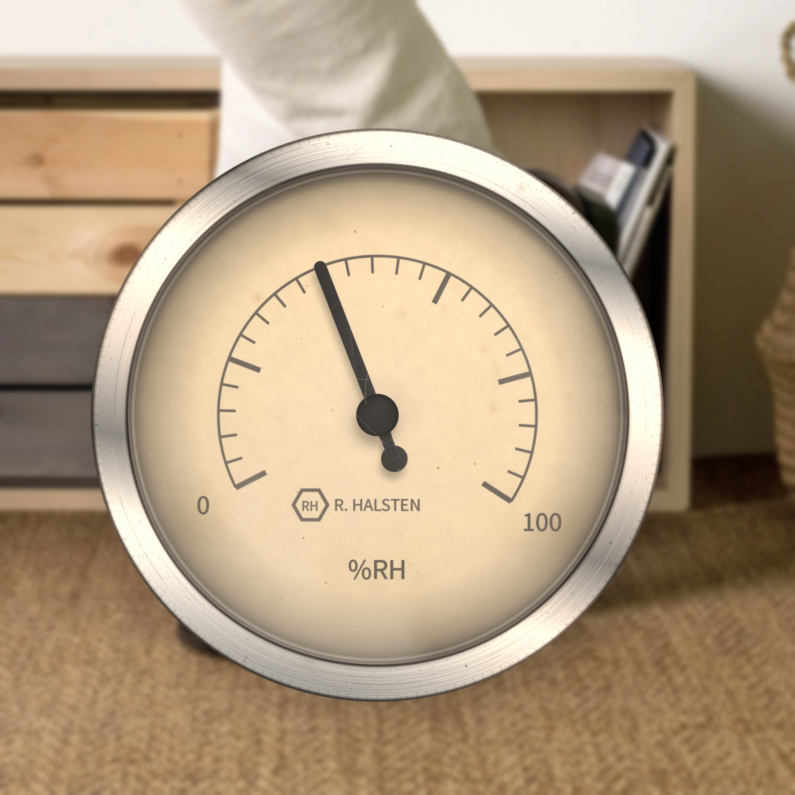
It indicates {"value": 40, "unit": "%"}
